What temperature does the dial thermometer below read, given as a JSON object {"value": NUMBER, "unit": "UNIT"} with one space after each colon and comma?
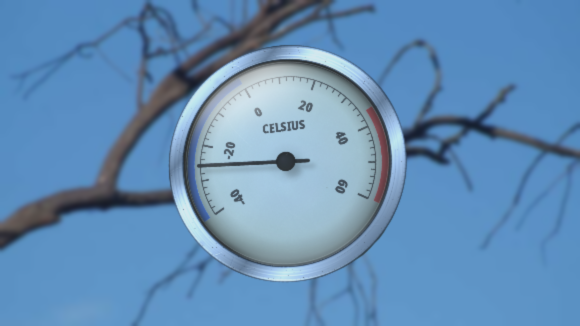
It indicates {"value": -26, "unit": "°C"}
